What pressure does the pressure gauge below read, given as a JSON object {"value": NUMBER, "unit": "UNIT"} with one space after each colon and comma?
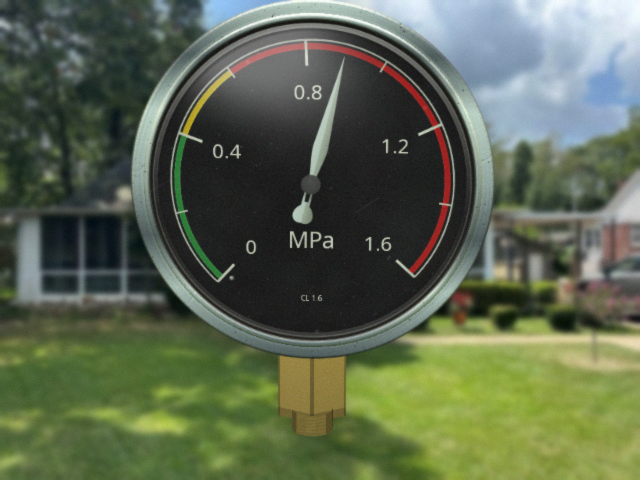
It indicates {"value": 0.9, "unit": "MPa"}
